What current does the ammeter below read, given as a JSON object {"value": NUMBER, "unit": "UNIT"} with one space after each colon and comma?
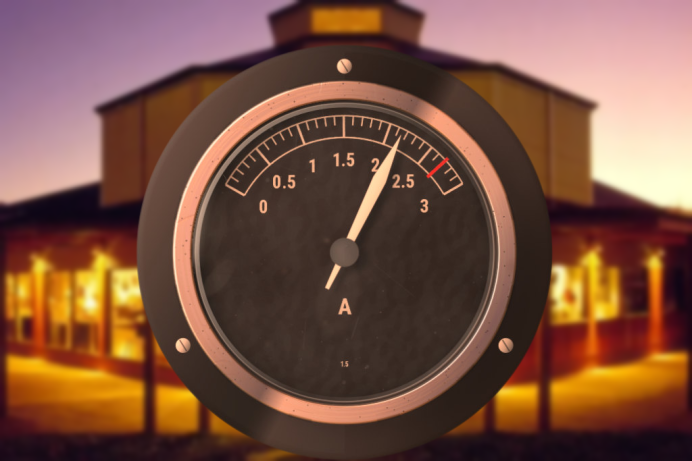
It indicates {"value": 2.15, "unit": "A"}
